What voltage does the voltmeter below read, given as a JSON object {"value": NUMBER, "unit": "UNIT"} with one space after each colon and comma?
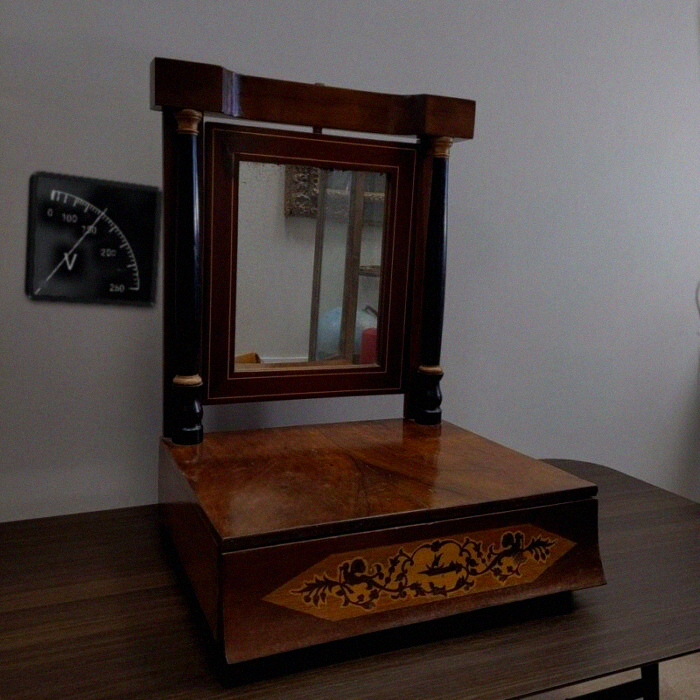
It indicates {"value": 150, "unit": "V"}
